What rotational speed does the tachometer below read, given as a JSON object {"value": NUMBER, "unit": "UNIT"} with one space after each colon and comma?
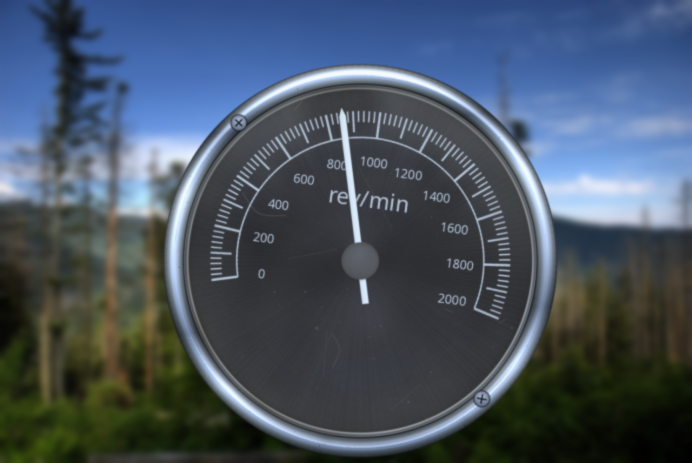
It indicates {"value": 860, "unit": "rpm"}
